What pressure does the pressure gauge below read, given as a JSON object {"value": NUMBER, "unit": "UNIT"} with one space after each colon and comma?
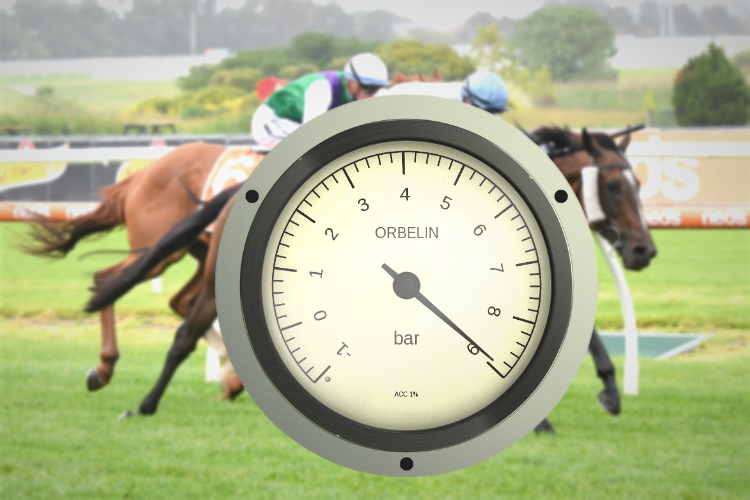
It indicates {"value": 8.9, "unit": "bar"}
